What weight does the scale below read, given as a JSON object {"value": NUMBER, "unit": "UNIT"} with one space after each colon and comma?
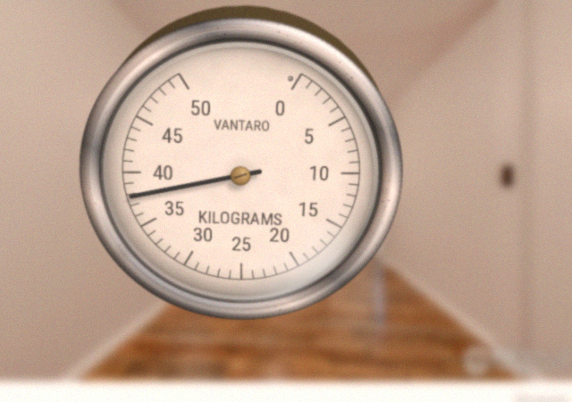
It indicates {"value": 38, "unit": "kg"}
